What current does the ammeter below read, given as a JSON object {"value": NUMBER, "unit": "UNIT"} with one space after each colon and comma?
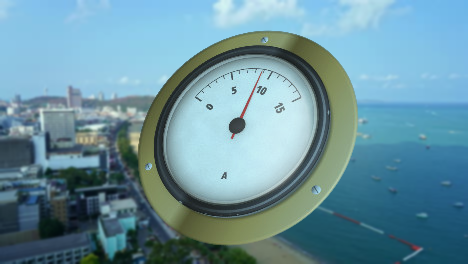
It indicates {"value": 9, "unit": "A"}
